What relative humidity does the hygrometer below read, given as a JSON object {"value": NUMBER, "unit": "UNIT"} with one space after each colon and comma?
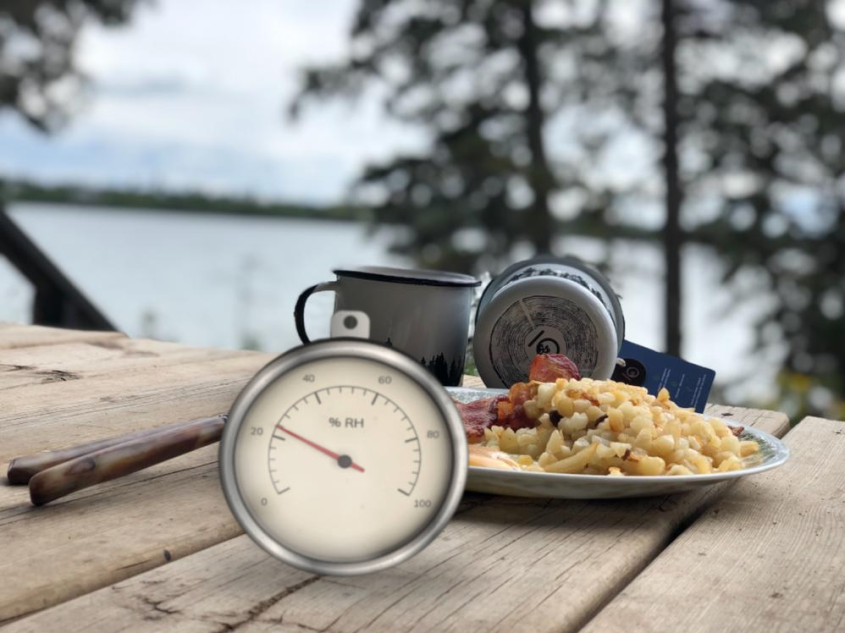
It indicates {"value": 24, "unit": "%"}
